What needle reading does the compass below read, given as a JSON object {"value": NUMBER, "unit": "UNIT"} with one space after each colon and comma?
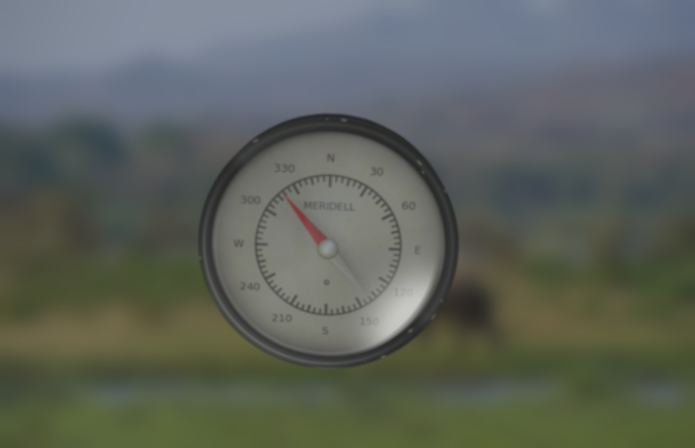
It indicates {"value": 320, "unit": "°"}
